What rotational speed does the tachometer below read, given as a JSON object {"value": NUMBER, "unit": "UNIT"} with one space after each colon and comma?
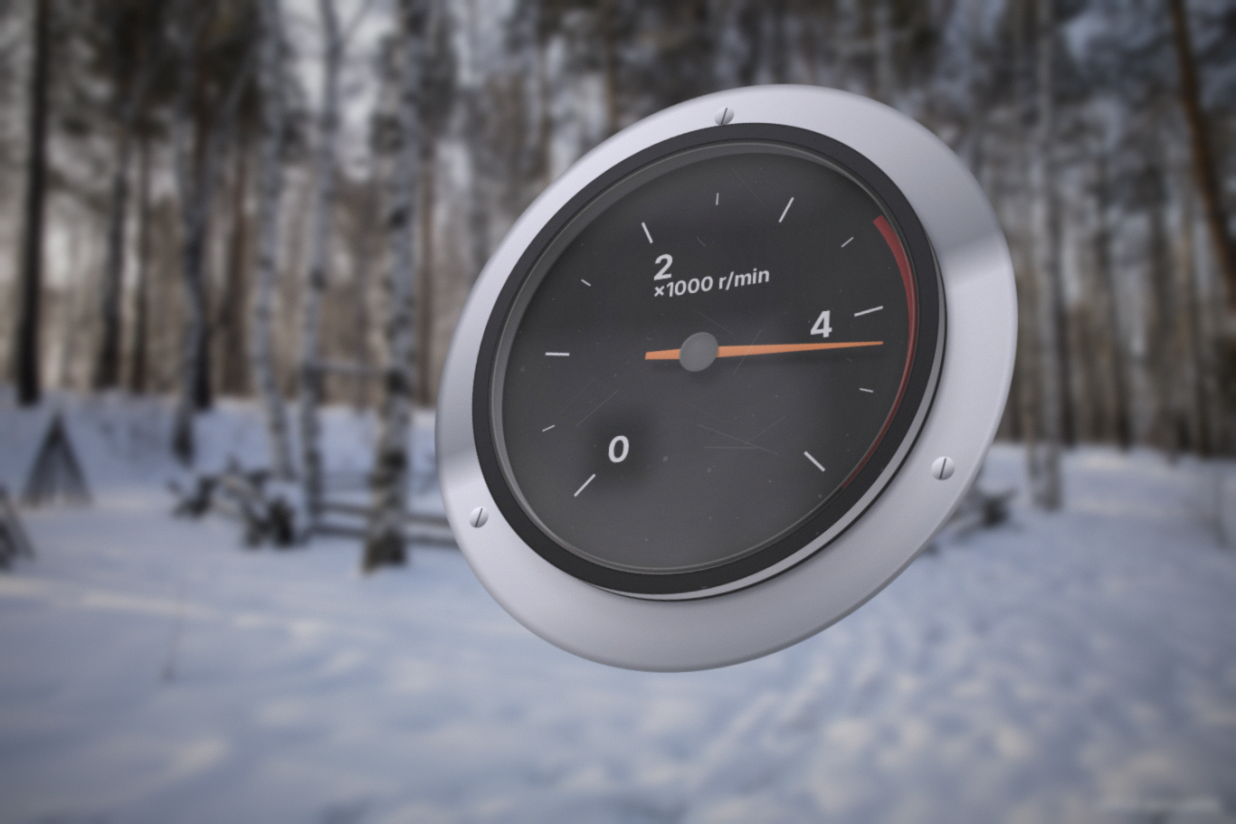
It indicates {"value": 4250, "unit": "rpm"}
